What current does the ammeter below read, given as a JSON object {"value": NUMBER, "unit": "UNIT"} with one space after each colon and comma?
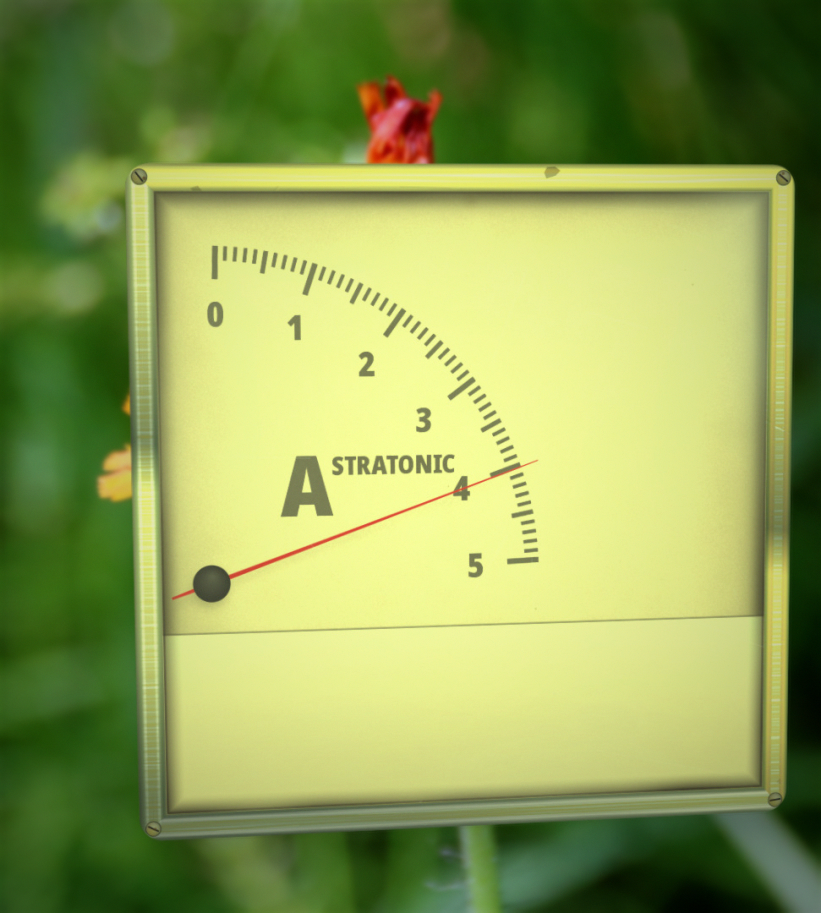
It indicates {"value": 4, "unit": "A"}
